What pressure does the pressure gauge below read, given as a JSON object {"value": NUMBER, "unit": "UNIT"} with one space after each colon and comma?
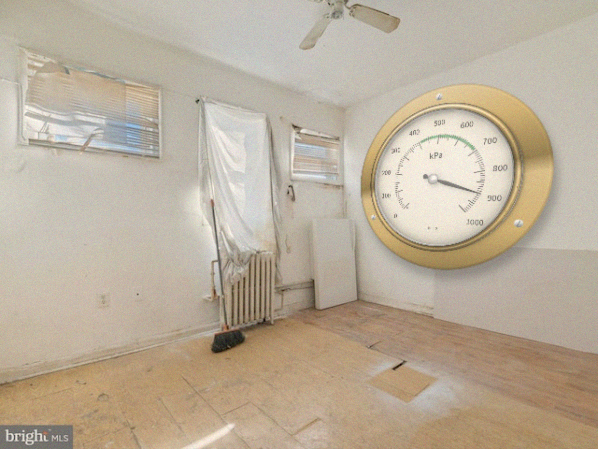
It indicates {"value": 900, "unit": "kPa"}
